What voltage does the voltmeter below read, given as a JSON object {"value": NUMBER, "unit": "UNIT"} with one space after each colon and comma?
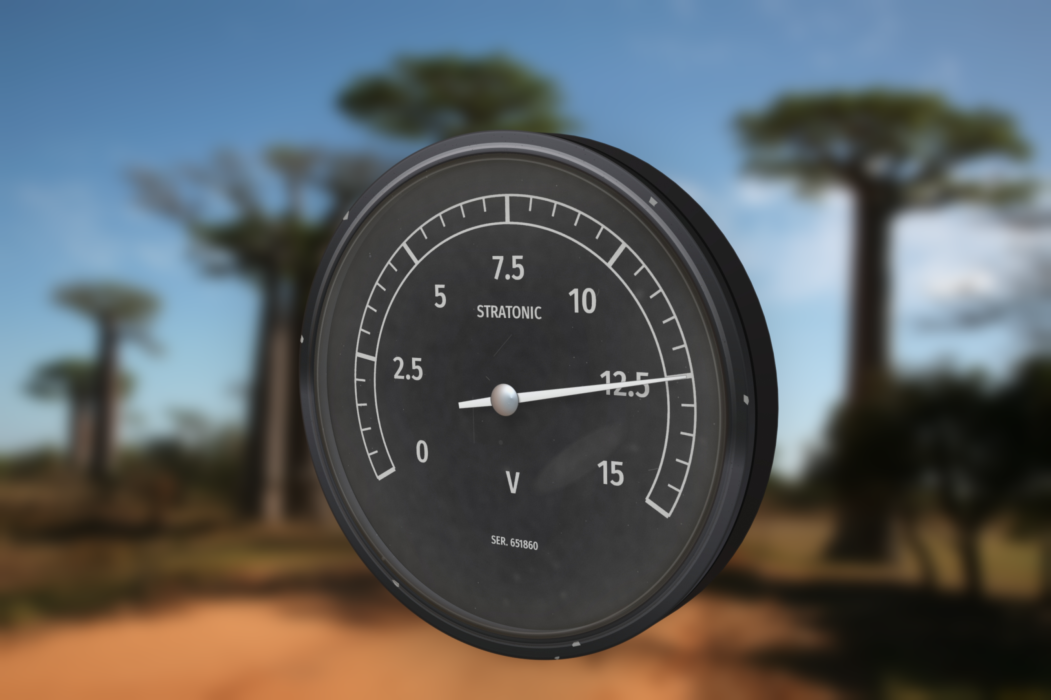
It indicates {"value": 12.5, "unit": "V"}
